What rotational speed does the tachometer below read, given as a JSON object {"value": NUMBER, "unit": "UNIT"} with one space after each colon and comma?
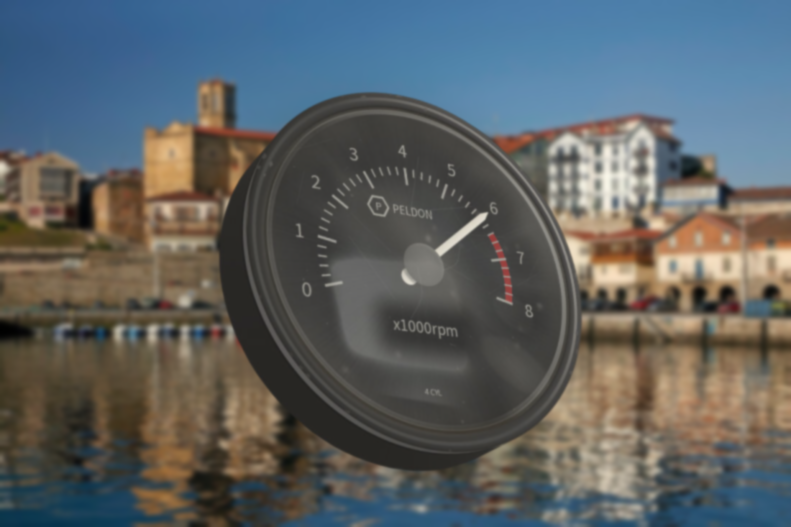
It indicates {"value": 6000, "unit": "rpm"}
